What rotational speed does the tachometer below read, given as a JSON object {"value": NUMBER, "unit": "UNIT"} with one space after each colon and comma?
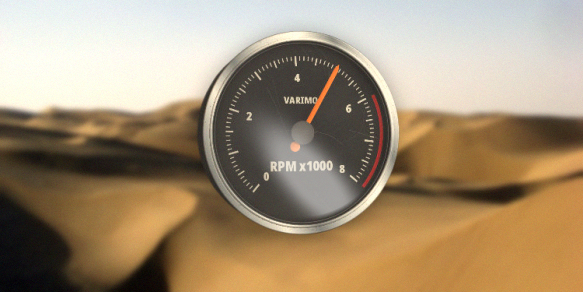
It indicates {"value": 5000, "unit": "rpm"}
